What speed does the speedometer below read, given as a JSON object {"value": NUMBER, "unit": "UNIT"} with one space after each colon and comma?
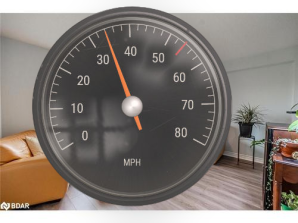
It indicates {"value": 34, "unit": "mph"}
